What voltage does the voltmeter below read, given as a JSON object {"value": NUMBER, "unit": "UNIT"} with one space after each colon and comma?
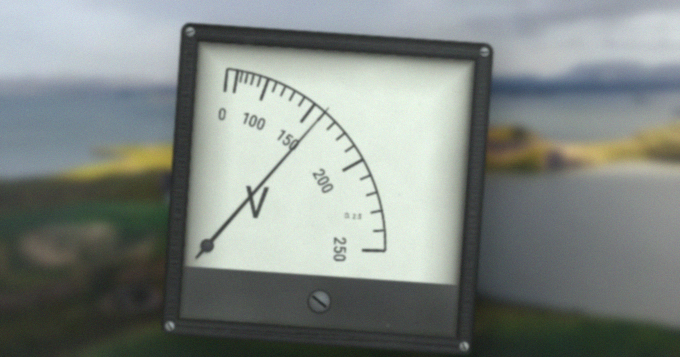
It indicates {"value": 160, "unit": "V"}
